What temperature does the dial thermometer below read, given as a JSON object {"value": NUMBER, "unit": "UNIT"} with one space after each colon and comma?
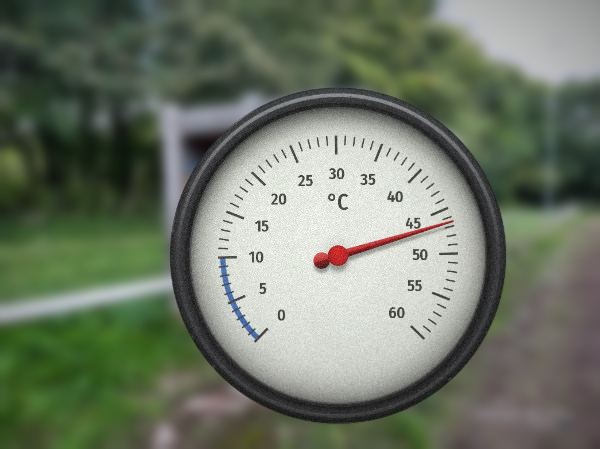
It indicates {"value": 46.5, "unit": "°C"}
